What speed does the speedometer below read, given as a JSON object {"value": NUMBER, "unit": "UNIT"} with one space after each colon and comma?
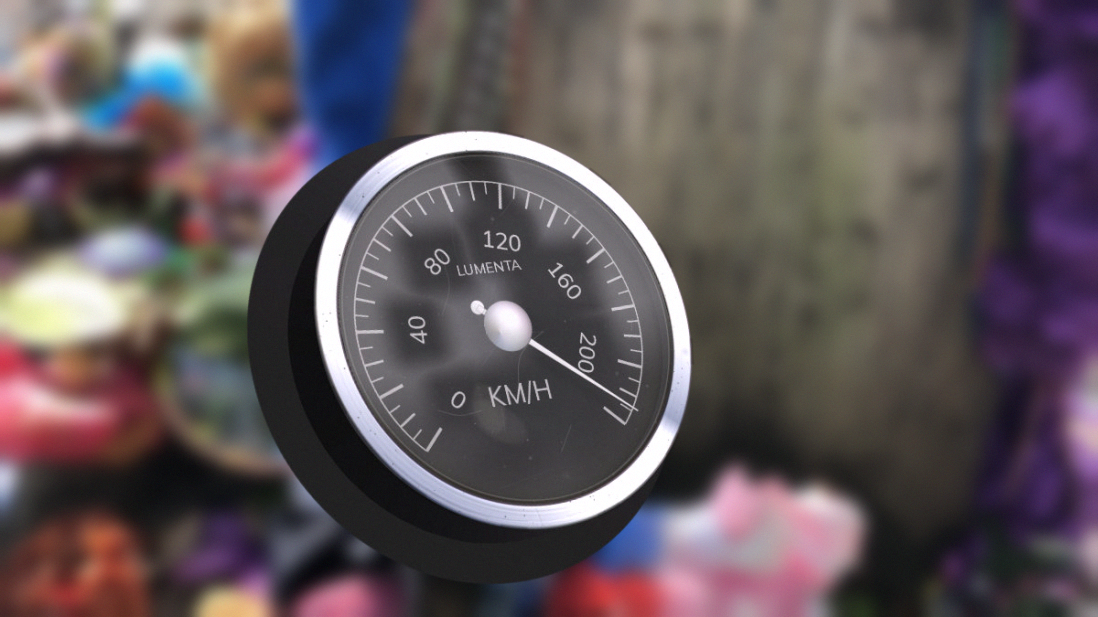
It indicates {"value": 215, "unit": "km/h"}
